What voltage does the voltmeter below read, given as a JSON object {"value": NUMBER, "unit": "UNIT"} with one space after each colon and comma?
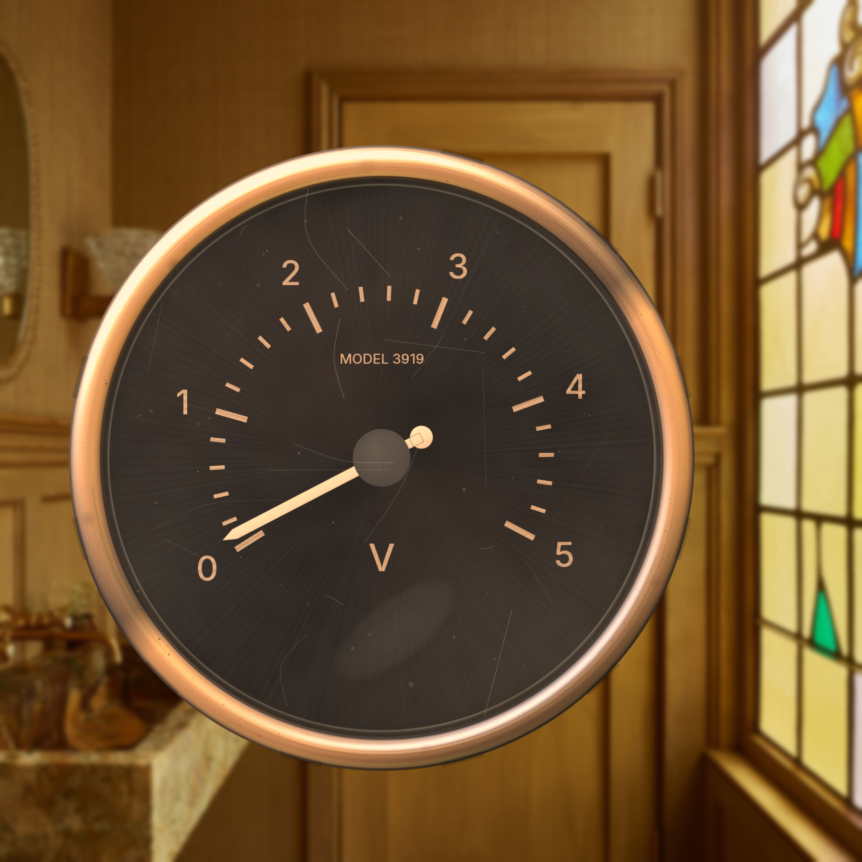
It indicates {"value": 0.1, "unit": "V"}
